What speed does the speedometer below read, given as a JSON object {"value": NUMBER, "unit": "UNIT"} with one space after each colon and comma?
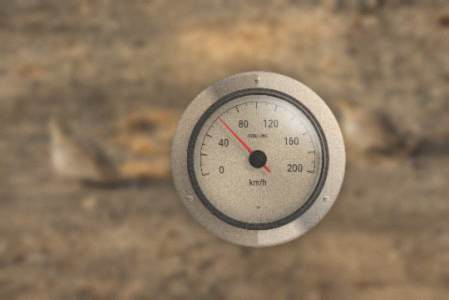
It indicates {"value": 60, "unit": "km/h"}
